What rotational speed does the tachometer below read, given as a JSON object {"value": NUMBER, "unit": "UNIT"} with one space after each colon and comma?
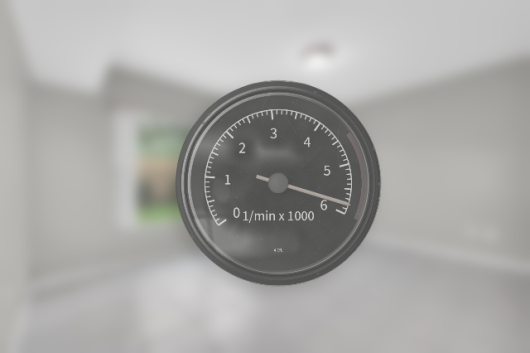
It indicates {"value": 5800, "unit": "rpm"}
